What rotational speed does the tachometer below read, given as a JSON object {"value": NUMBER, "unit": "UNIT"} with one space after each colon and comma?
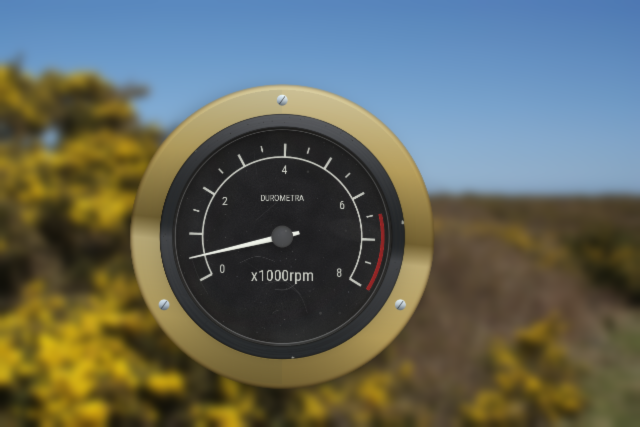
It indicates {"value": 500, "unit": "rpm"}
